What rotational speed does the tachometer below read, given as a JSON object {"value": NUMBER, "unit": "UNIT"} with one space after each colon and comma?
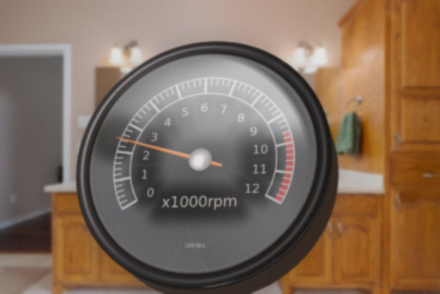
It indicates {"value": 2400, "unit": "rpm"}
